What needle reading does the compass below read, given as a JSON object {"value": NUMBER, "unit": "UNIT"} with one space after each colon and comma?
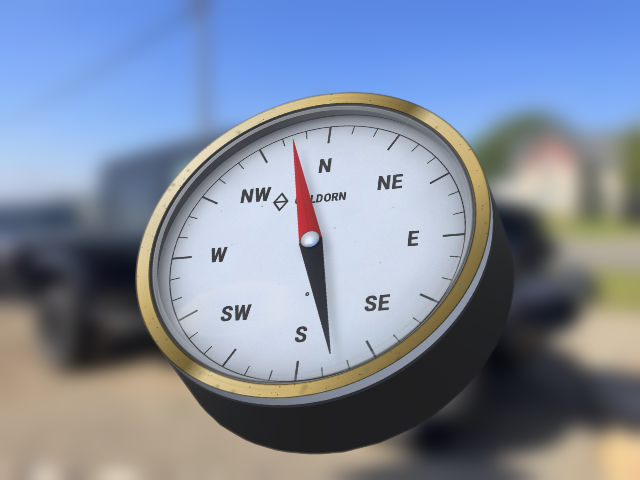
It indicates {"value": 345, "unit": "°"}
